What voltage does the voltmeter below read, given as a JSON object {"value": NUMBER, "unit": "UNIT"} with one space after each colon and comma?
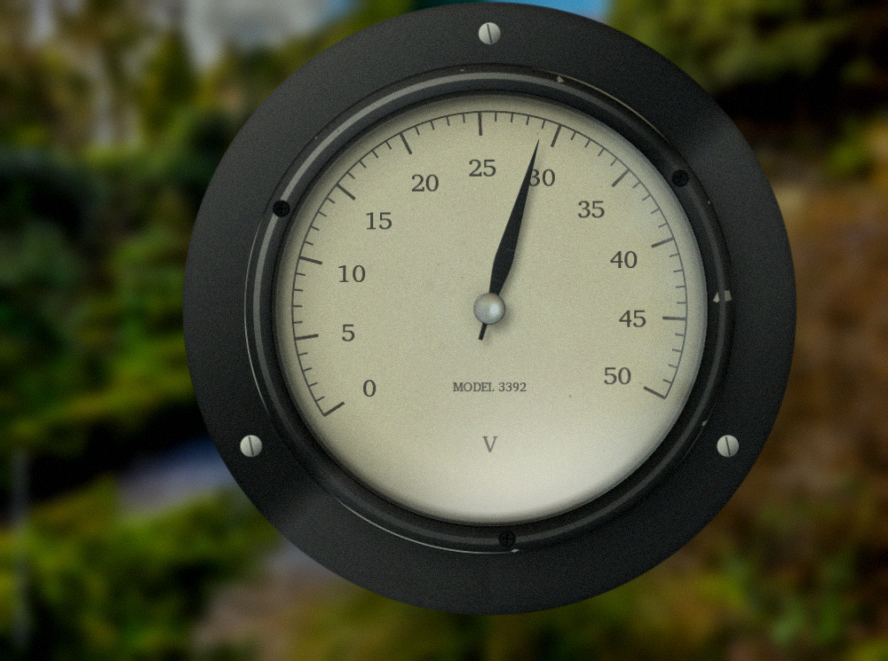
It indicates {"value": 29, "unit": "V"}
